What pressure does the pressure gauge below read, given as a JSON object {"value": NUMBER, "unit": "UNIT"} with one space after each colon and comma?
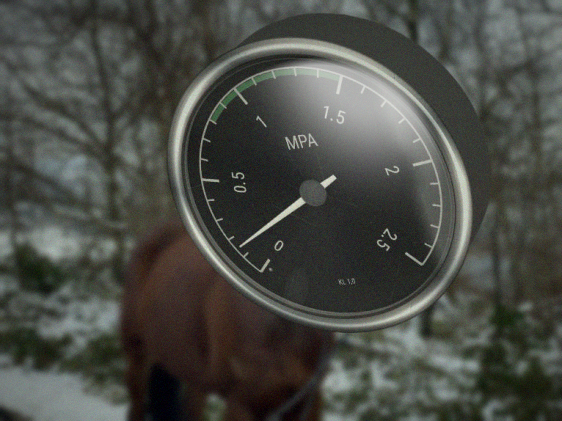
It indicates {"value": 0.15, "unit": "MPa"}
